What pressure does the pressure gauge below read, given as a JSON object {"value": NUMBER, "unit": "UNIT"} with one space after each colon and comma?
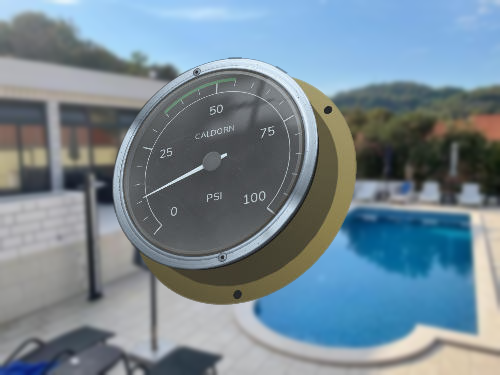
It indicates {"value": 10, "unit": "psi"}
